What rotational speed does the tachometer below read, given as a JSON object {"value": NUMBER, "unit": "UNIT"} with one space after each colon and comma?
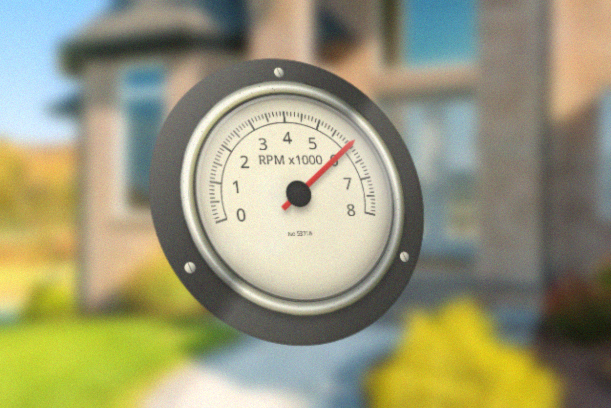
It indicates {"value": 6000, "unit": "rpm"}
